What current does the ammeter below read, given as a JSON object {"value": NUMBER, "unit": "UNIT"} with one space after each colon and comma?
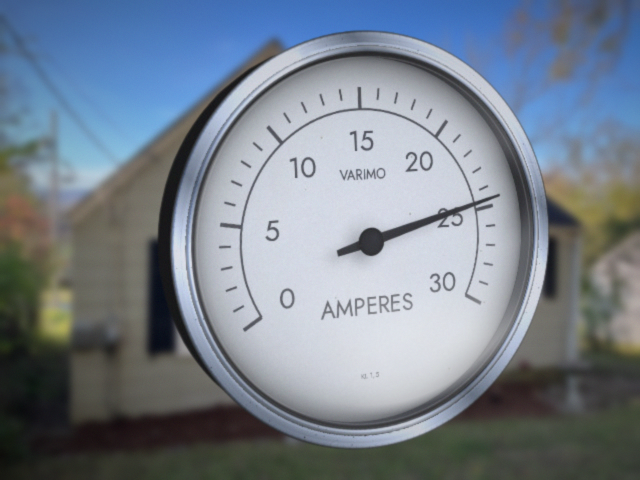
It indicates {"value": 24.5, "unit": "A"}
